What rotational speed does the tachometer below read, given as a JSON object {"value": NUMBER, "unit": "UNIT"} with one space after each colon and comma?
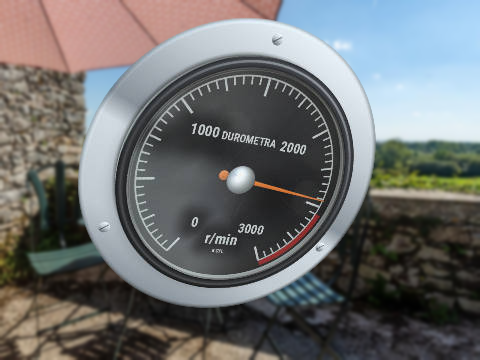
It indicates {"value": 2450, "unit": "rpm"}
